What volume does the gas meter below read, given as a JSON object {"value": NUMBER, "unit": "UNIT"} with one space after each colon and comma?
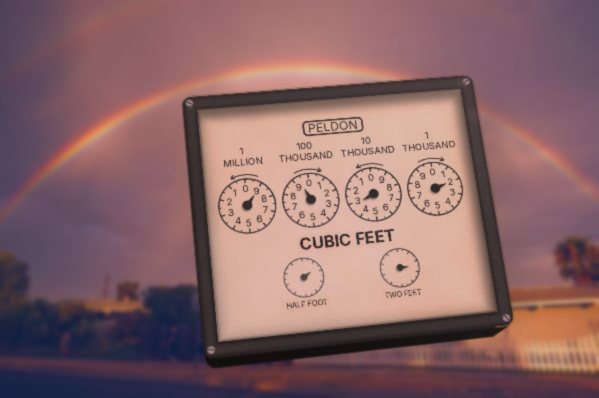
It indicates {"value": 893200, "unit": "ft³"}
